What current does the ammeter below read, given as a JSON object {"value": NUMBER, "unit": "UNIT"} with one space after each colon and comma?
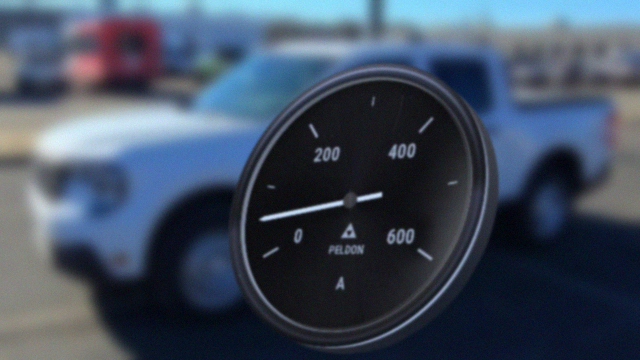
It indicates {"value": 50, "unit": "A"}
